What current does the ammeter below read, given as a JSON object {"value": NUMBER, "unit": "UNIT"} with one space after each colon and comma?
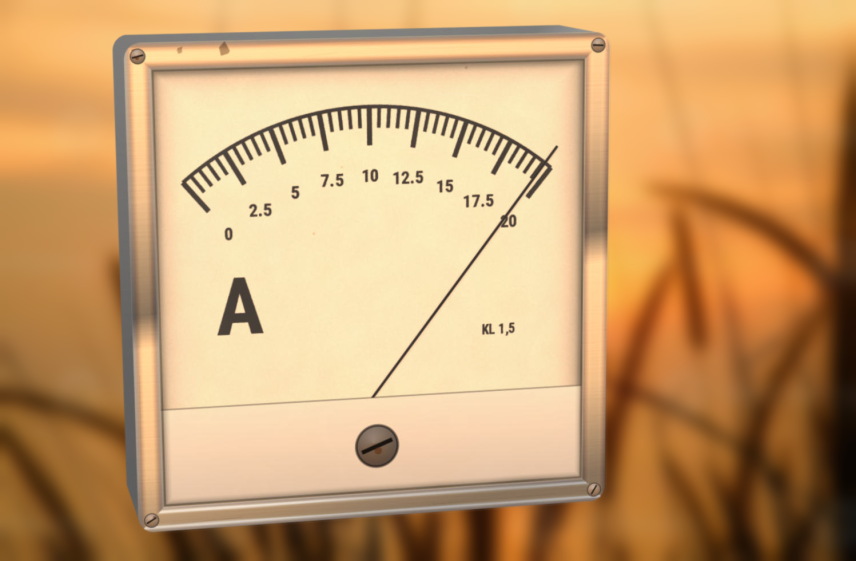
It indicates {"value": 19.5, "unit": "A"}
